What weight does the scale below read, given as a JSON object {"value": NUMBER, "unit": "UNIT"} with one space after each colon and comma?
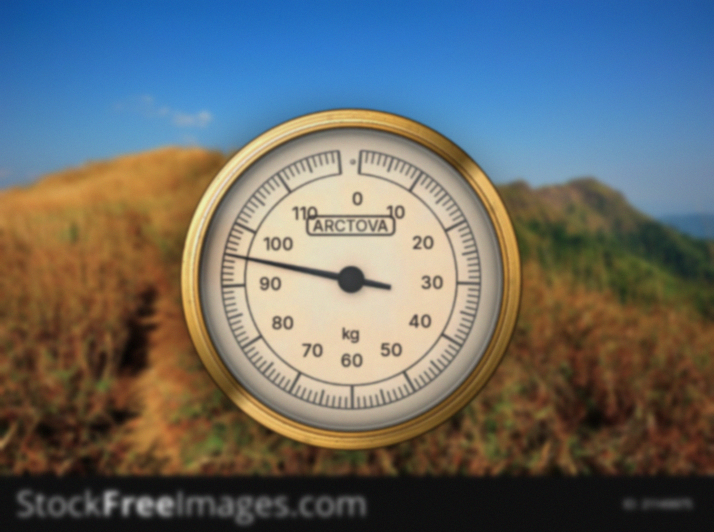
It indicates {"value": 95, "unit": "kg"}
